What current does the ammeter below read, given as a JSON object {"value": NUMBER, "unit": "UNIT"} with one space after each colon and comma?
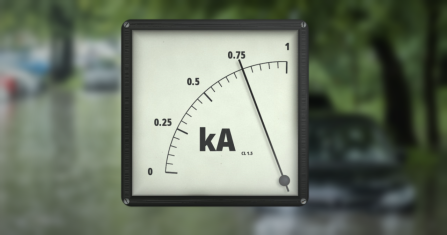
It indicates {"value": 0.75, "unit": "kA"}
